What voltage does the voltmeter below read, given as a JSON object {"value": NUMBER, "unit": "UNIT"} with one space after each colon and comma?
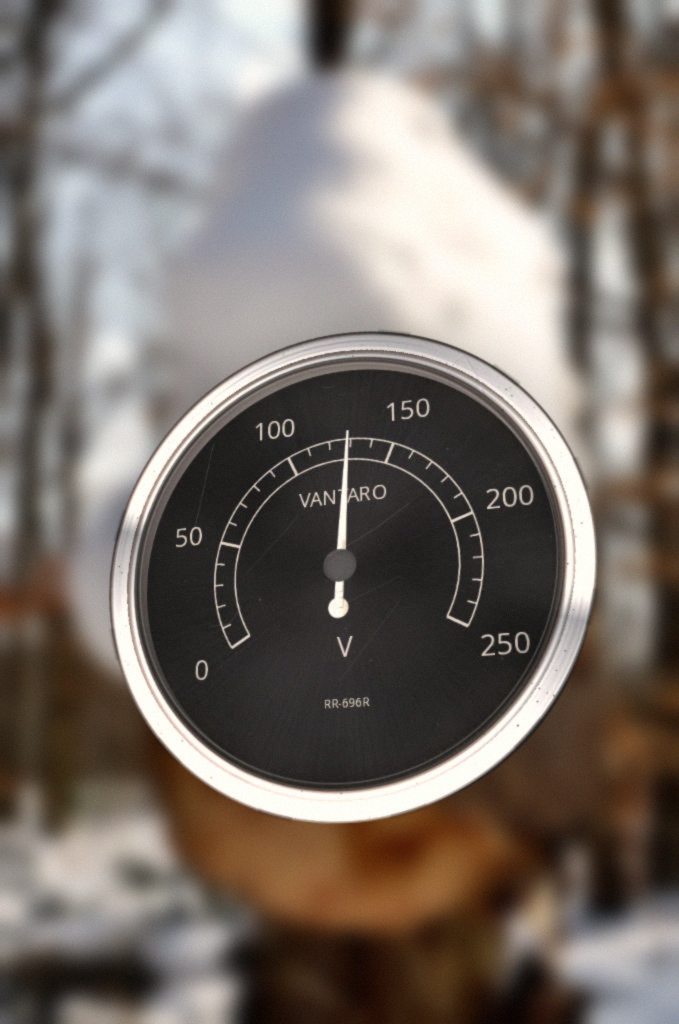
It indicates {"value": 130, "unit": "V"}
